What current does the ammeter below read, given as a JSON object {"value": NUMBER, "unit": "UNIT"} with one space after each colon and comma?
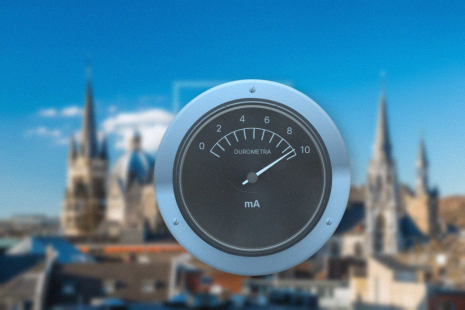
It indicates {"value": 9.5, "unit": "mA"}
